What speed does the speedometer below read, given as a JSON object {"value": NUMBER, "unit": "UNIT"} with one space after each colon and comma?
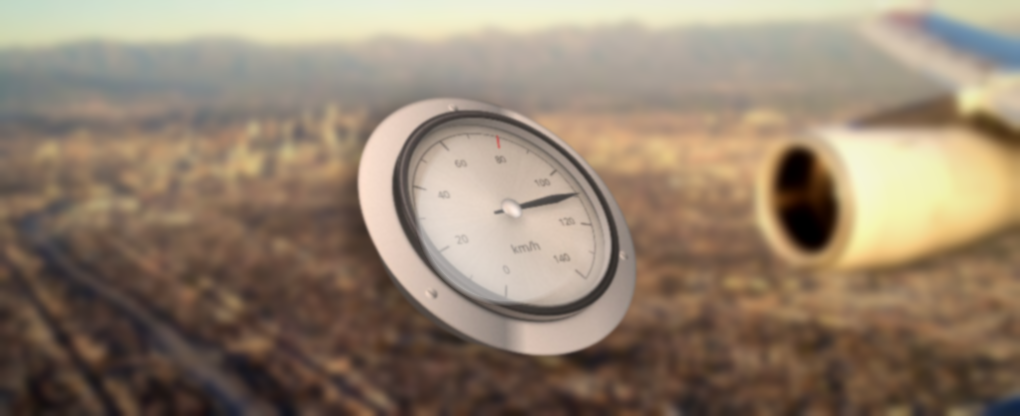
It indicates {"value": 110, "unit": "km/h"}
